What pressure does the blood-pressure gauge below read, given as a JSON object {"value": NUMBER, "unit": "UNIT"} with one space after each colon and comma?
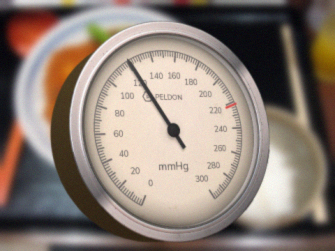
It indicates {"value": 120, "unit": "mmHg"}
